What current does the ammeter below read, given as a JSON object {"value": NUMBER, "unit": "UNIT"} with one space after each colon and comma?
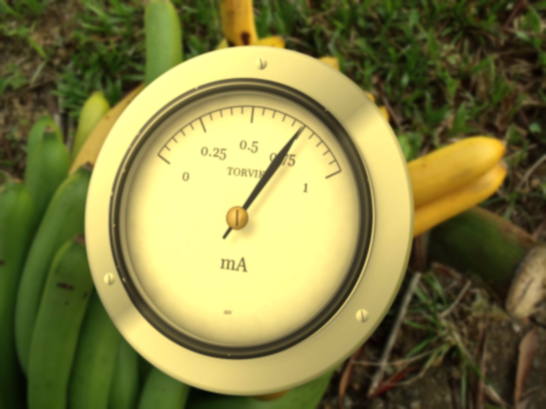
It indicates {"value": 0.75, "unit": "mA"}
